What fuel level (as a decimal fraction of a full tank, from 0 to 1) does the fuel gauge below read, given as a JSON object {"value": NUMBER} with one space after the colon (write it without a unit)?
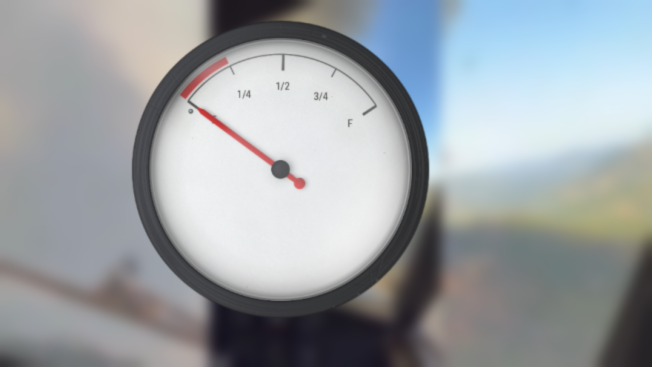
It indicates {"value": 0}
